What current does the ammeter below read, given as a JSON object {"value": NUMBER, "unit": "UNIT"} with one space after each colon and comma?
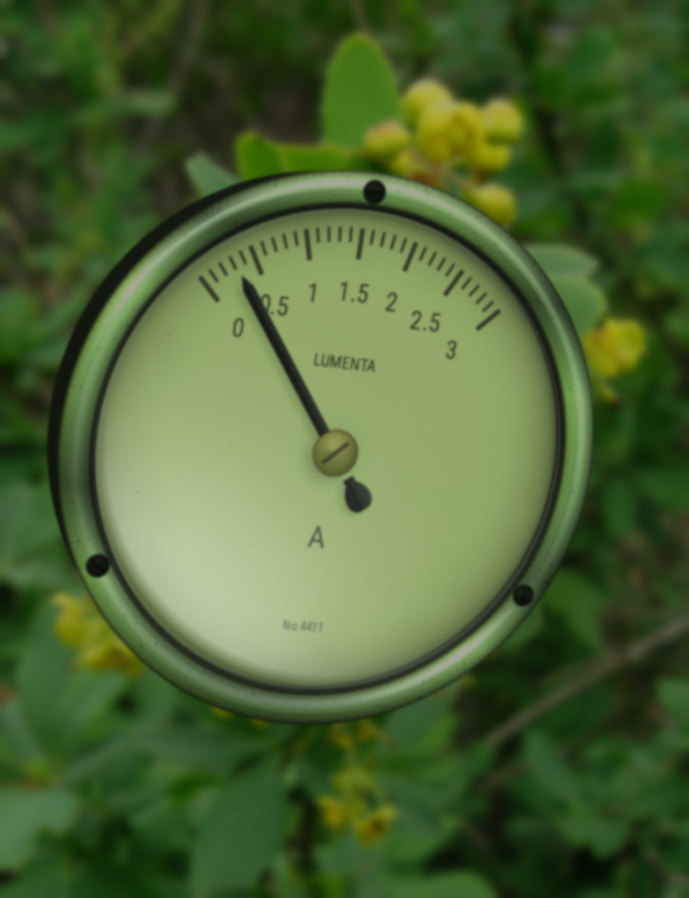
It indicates {"value": 0.3, "unit": "A"}
